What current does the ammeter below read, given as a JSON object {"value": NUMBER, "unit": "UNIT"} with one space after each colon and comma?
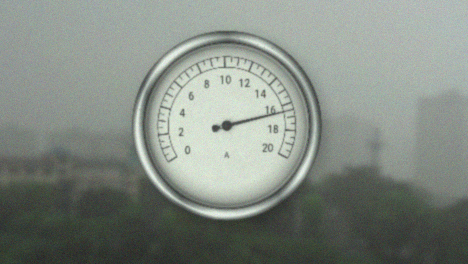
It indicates {"value": 16.5, "unit": "A"}
